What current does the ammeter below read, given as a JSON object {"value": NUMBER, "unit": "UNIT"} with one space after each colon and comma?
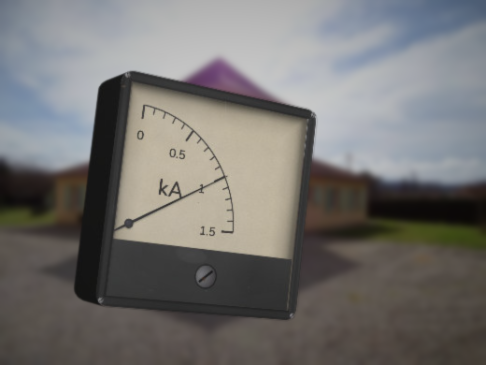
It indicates {"value": 1, "unit": "kA"}
